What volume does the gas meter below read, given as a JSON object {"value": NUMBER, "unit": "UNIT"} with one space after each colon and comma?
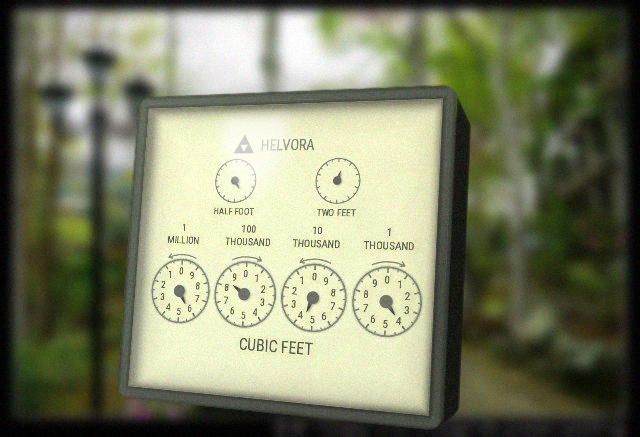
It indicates {"value": 584400, "unit": "ft³"}
